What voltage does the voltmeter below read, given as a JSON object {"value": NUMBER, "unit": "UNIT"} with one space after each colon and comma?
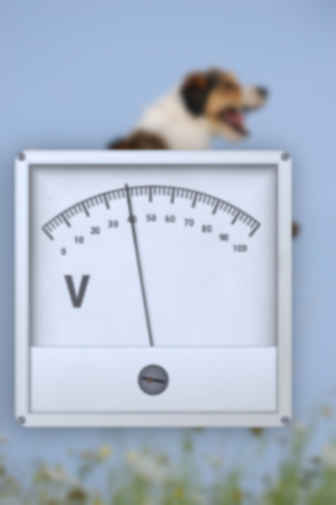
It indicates {"value": 40, "unit": "V"}
